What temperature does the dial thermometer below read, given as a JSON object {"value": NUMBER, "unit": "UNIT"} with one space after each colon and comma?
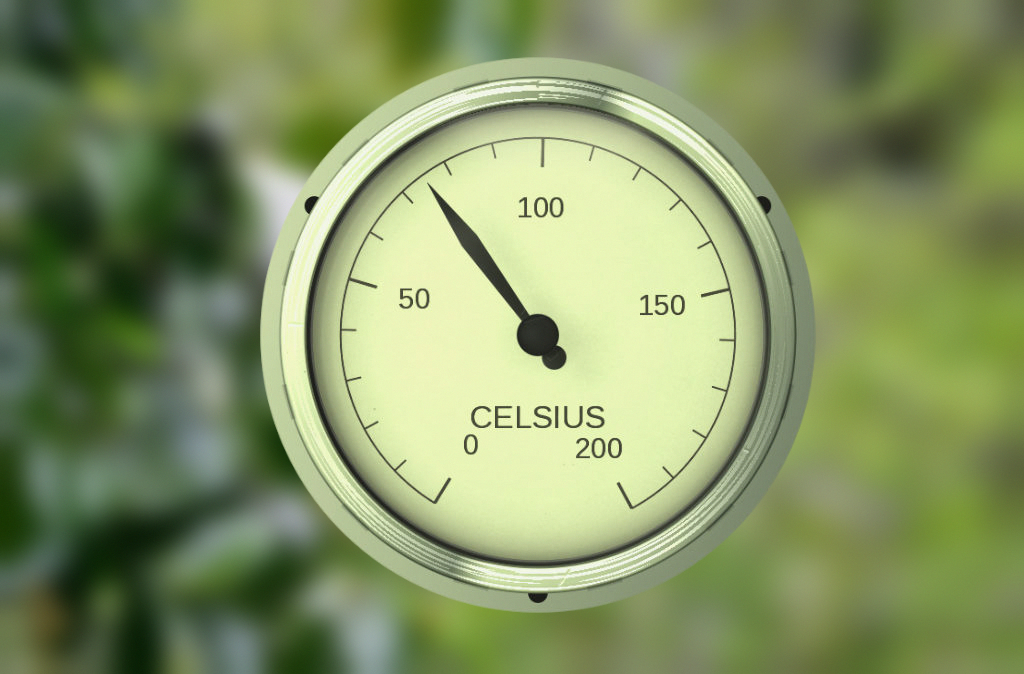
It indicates {"value": 75, "unit": "°C"}
